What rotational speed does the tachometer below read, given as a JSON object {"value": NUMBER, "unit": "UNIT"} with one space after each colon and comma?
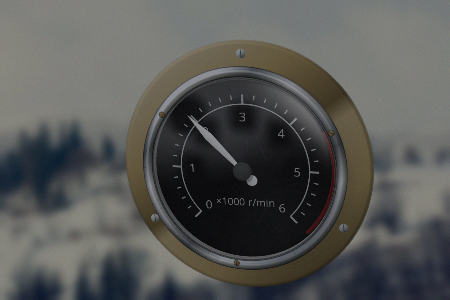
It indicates {"value": 2000, "unit": "rpm"}
